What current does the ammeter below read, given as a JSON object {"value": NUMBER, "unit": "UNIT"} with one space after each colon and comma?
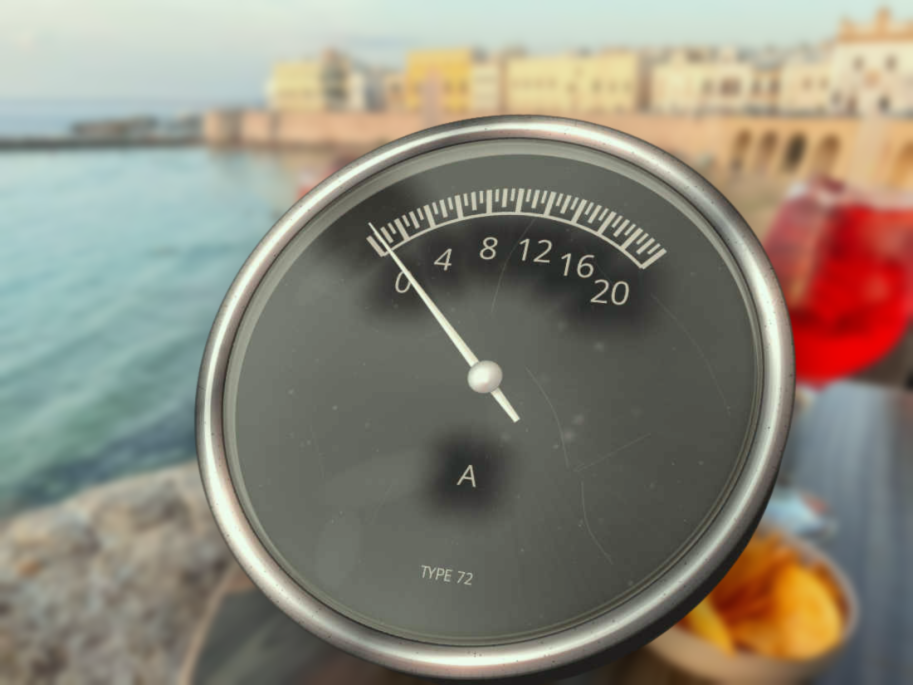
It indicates {"value": 0.5, "unit": "A"}
